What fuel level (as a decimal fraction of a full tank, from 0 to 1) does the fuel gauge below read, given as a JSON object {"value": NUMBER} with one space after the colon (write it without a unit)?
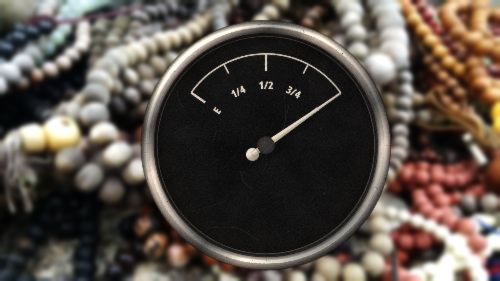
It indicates {"value": 1}
